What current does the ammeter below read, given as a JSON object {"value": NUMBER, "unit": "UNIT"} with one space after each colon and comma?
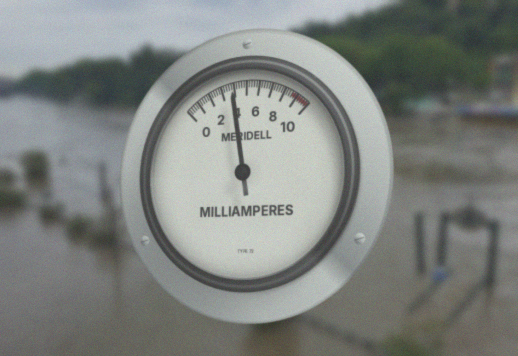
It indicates {"value": 4, "unit": "mA"}
